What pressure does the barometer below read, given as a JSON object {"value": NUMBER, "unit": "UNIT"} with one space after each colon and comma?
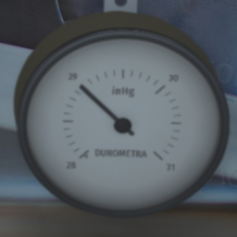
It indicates {"value": 29, "unit": "inHg"}
